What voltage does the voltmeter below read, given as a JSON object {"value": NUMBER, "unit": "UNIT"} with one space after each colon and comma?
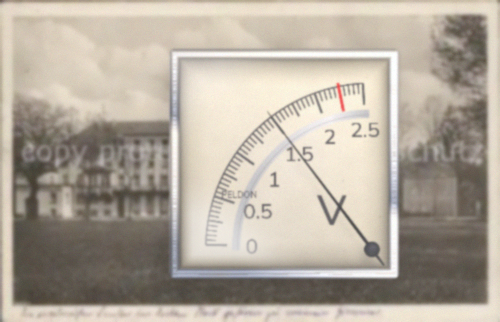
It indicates {"value": 1.5, "unit": "V"}
